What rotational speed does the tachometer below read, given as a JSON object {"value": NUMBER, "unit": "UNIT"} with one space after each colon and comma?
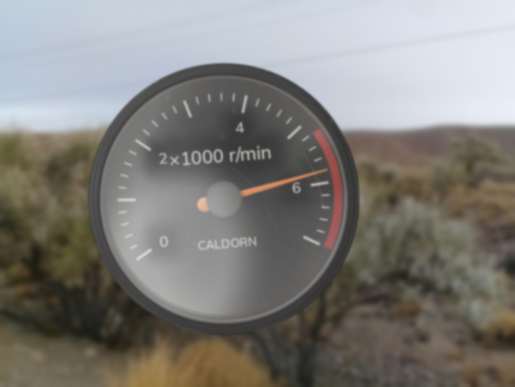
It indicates {"value": 5800, "unit": "rpm"}
